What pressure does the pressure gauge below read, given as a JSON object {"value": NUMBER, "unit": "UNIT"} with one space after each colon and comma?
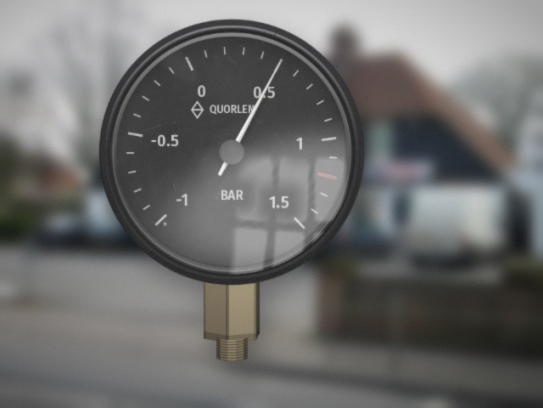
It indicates {"value": 0.5, "unit": "bar"}
